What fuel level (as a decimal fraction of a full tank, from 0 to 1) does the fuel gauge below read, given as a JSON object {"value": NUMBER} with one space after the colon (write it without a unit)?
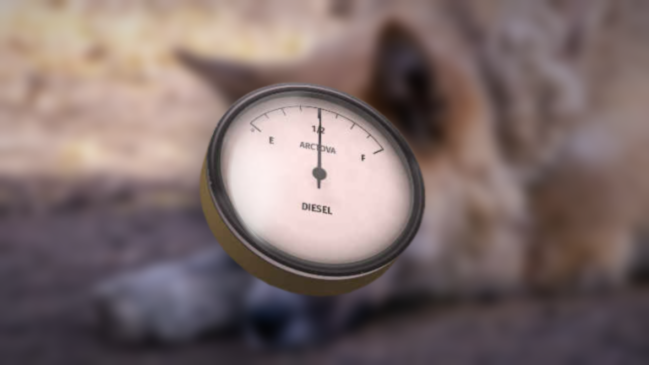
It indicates {"value": 0.5}
